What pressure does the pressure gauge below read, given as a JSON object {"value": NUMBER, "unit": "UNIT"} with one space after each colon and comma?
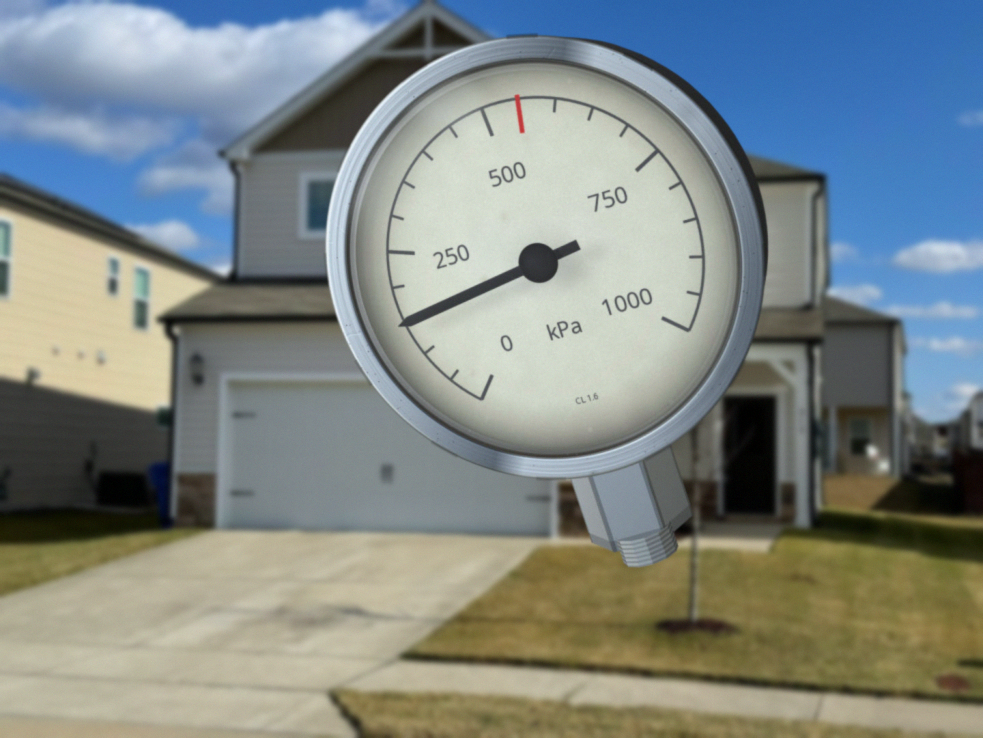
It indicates {"value": 150, "unit": "kPa"}
